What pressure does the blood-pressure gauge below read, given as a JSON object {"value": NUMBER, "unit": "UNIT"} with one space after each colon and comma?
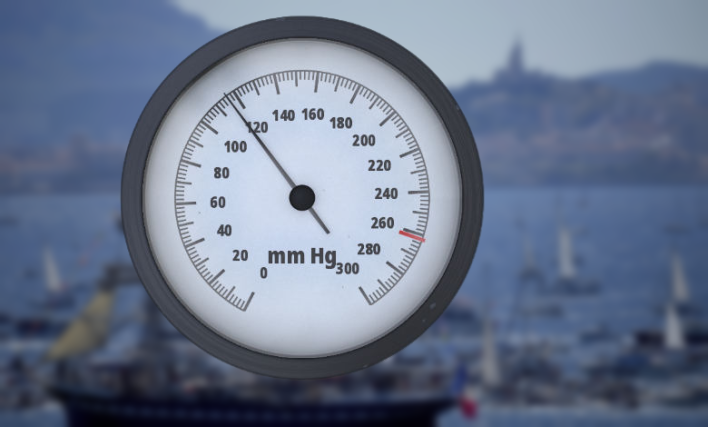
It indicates {"value": 116, "unit": "mmHg"}
